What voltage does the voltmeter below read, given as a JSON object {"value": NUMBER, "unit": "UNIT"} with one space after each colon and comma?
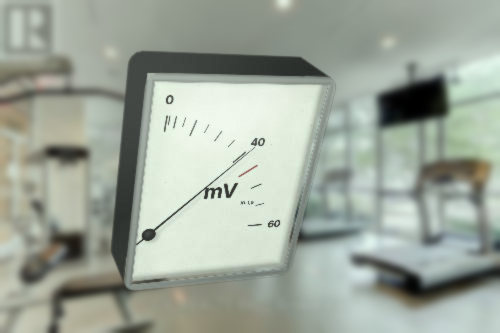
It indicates {"value": 40, "unit": "mV"}
